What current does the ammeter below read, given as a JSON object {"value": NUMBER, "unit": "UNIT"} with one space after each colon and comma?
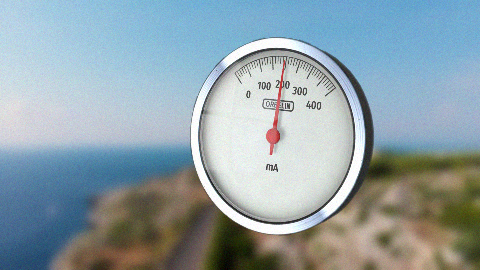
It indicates {"value": 200, "unit": "mA"}
